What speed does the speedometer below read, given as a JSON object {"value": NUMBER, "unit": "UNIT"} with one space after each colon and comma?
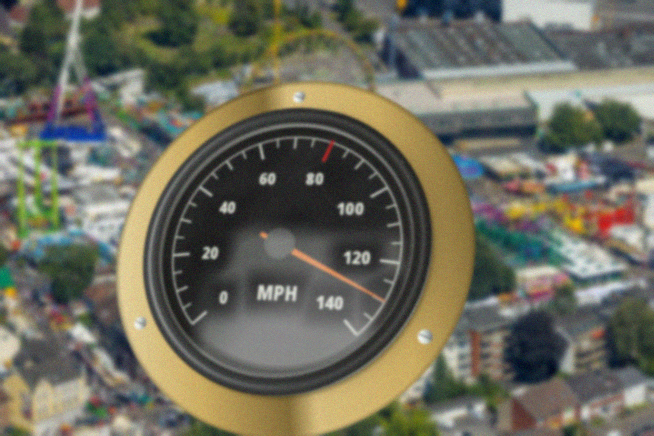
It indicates {"value": 130, "unit": "mph"}
